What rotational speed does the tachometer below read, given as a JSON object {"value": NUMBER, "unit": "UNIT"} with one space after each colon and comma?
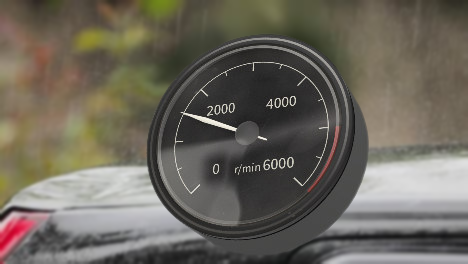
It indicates {"value": 1500, "unit": "rpm"}
